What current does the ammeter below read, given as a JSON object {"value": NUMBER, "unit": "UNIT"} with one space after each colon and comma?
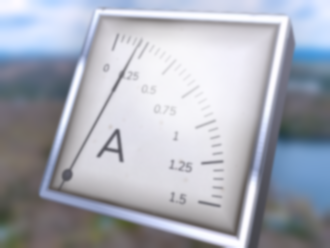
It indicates {"value": 0.2, "unit": "A"}
